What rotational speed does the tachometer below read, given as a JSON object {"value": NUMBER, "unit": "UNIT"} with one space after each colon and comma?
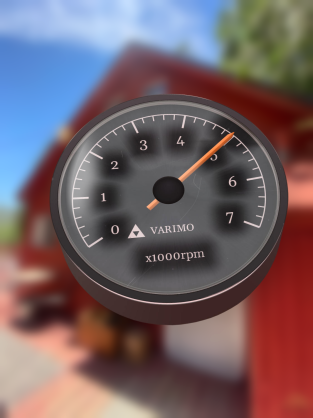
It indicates {"value": 5000, "unit": "rpm"}
